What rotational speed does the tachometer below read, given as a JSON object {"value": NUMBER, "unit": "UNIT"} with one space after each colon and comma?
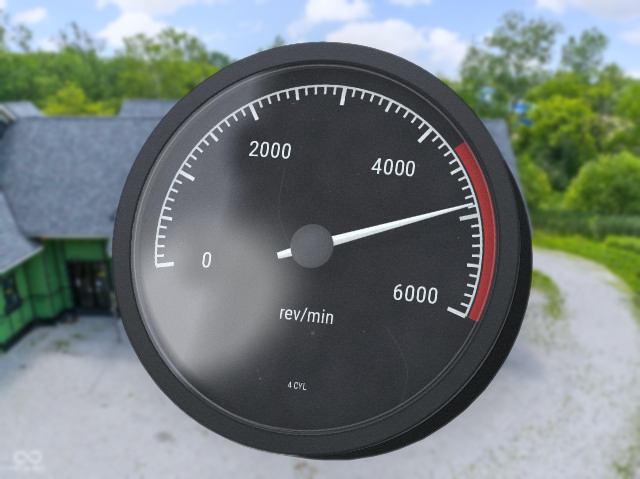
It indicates {"value": 4900, "unit": "rpm"}
